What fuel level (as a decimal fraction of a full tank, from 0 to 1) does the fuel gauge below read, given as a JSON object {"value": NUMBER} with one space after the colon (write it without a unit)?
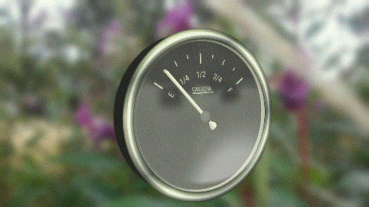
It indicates {"value": 0.125}
